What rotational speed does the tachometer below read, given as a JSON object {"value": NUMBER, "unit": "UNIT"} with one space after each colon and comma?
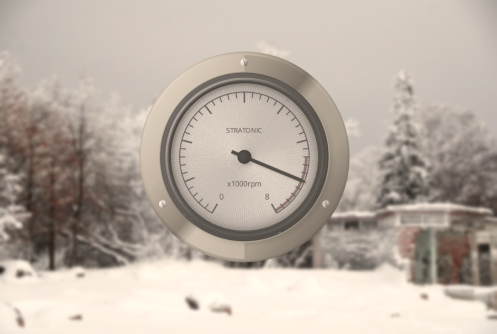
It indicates {"value": 7000, "unit": "rpm"}
